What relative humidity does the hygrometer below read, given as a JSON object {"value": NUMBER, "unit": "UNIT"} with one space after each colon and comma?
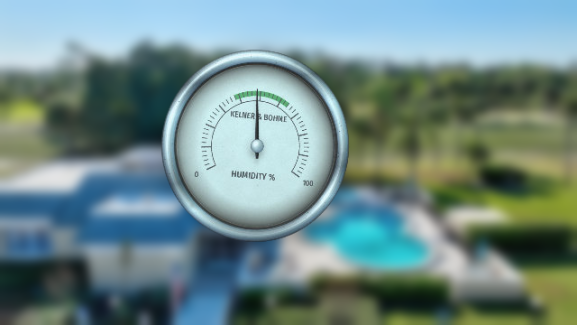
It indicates {"value": 48, "unit": "%"}
